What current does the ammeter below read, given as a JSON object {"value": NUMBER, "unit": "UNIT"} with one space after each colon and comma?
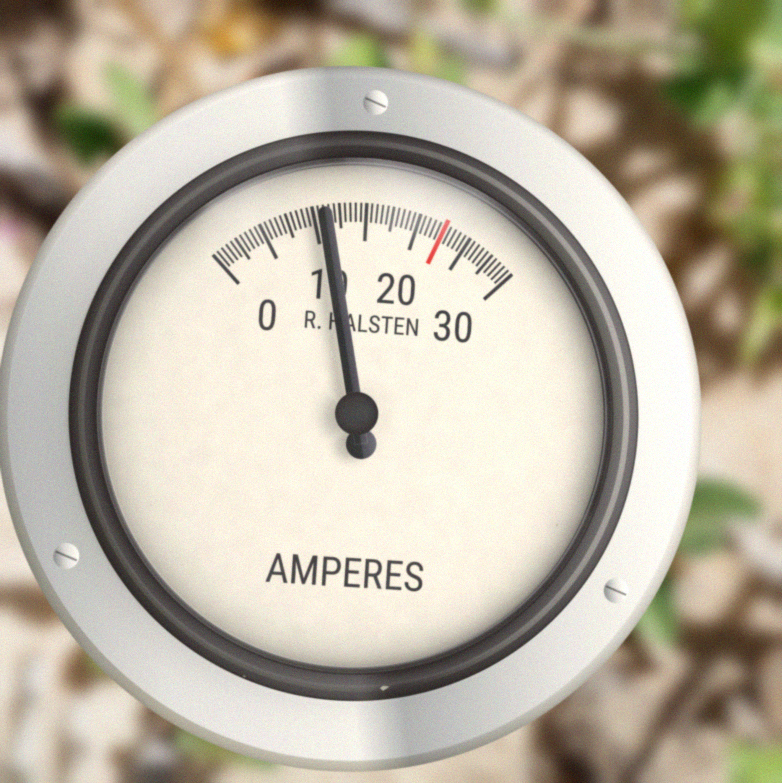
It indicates {"value": 11, "unit": "A"}
